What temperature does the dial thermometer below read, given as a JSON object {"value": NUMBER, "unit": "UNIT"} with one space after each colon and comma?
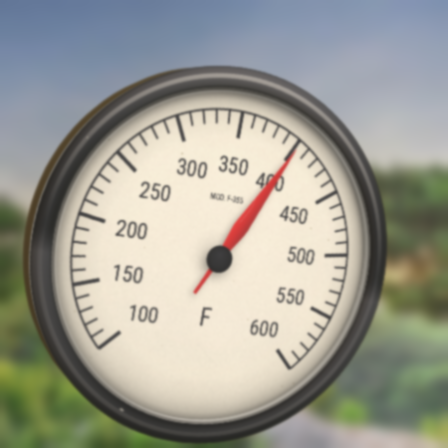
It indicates {"value": 400, "unit": "°F"}
